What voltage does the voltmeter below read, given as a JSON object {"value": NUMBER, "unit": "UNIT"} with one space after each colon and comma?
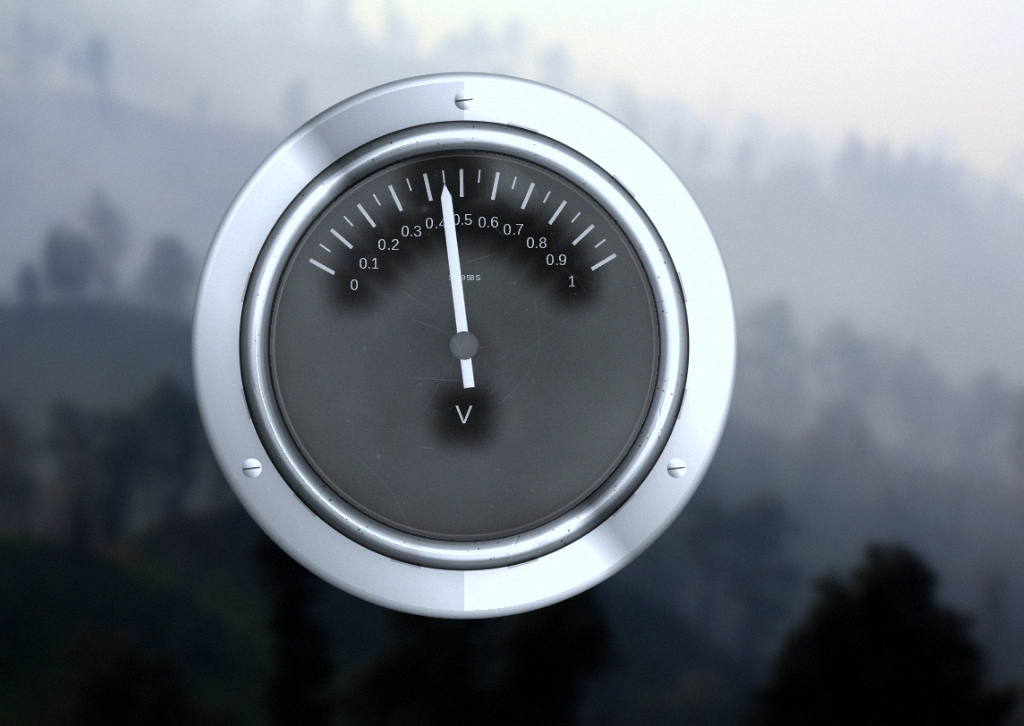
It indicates {"value": 0.45, "unit": "V"}
